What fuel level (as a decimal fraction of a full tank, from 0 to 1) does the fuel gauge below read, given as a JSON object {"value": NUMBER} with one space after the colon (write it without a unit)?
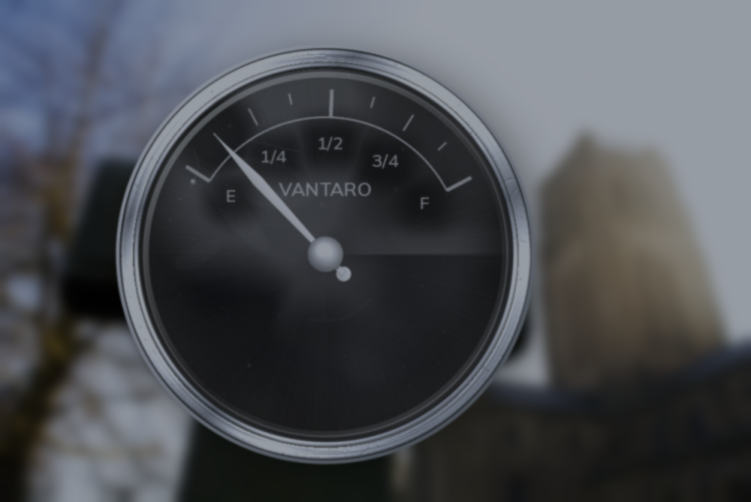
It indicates {"value": 0.125}
